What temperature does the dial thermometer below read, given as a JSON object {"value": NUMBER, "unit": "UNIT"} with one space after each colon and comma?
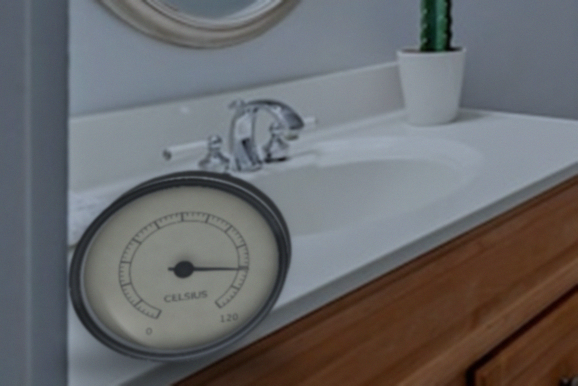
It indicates {"value": 100, "unit": "°C"}
